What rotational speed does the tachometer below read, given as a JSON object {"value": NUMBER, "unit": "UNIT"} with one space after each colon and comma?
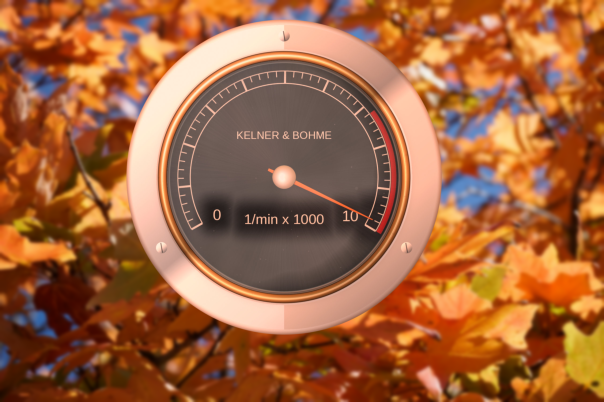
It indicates {"value": 9800, "unit": "rpm"}
